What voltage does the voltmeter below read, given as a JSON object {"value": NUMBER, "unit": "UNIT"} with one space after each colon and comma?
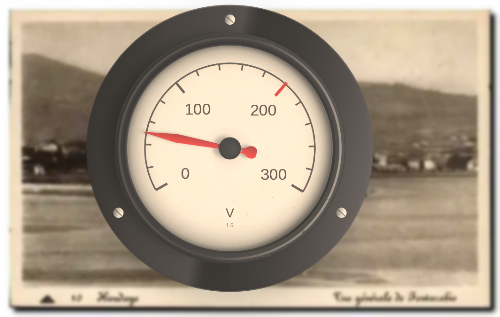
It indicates {"value": 50, "unit": "V"}
